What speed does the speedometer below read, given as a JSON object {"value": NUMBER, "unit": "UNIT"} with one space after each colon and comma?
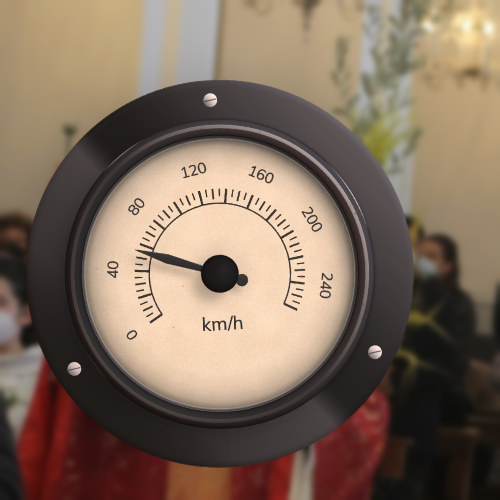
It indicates {"value": 55, "unit": "km/h"}
